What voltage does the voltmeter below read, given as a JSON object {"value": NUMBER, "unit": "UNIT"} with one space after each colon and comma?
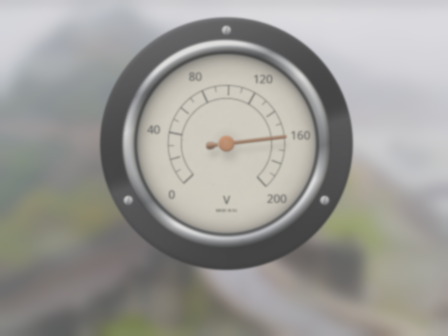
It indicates {"value": 160, "unit": "V"}
